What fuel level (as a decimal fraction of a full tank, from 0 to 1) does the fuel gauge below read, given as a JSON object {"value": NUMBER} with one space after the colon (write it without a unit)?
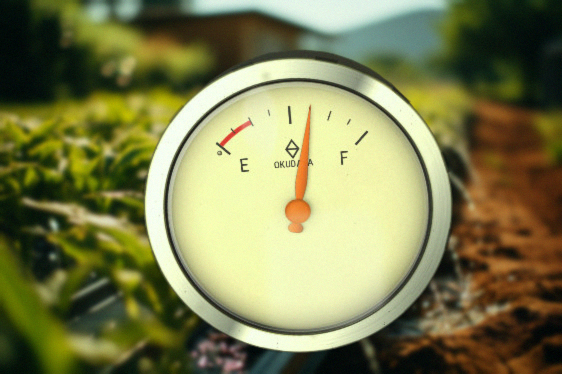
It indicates {"value": 0.625}
